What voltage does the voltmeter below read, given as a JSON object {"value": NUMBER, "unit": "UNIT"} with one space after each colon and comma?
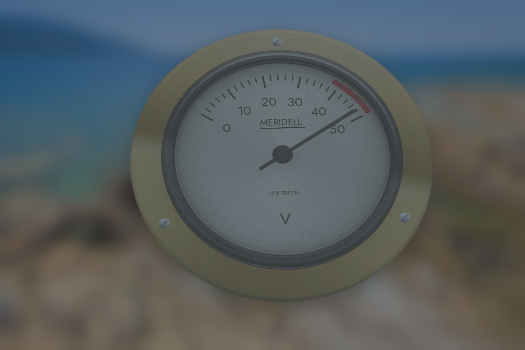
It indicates {"value": 48, "unit": "V"}
